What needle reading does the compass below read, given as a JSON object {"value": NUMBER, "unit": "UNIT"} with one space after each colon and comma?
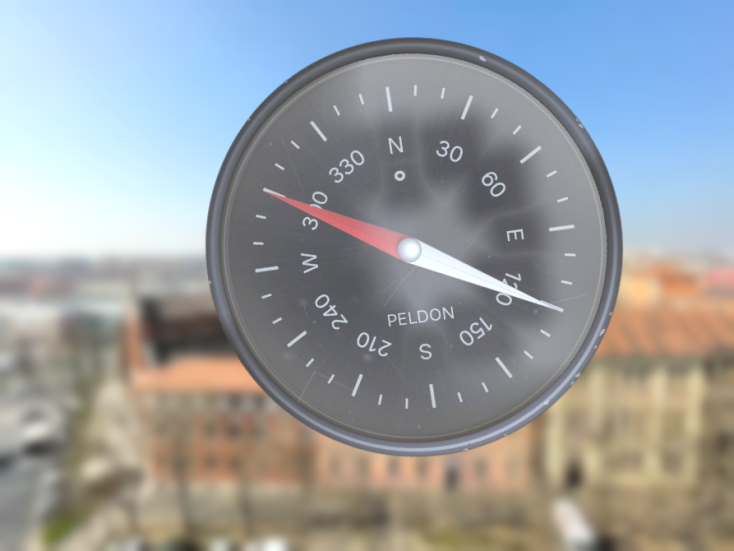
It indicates {"value": 300, "unit": "°"}
